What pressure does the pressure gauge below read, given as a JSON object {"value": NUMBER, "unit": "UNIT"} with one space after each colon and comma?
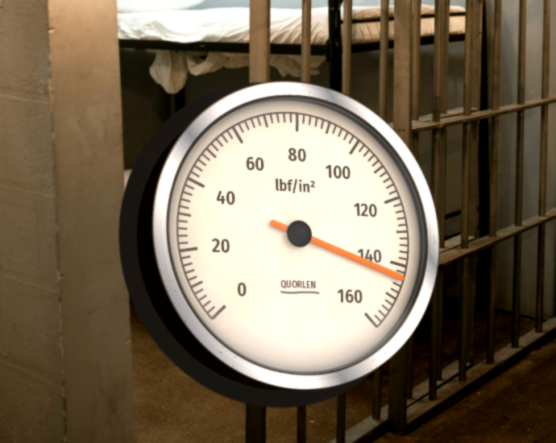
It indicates {"value": 144, "unit": "psi"}
